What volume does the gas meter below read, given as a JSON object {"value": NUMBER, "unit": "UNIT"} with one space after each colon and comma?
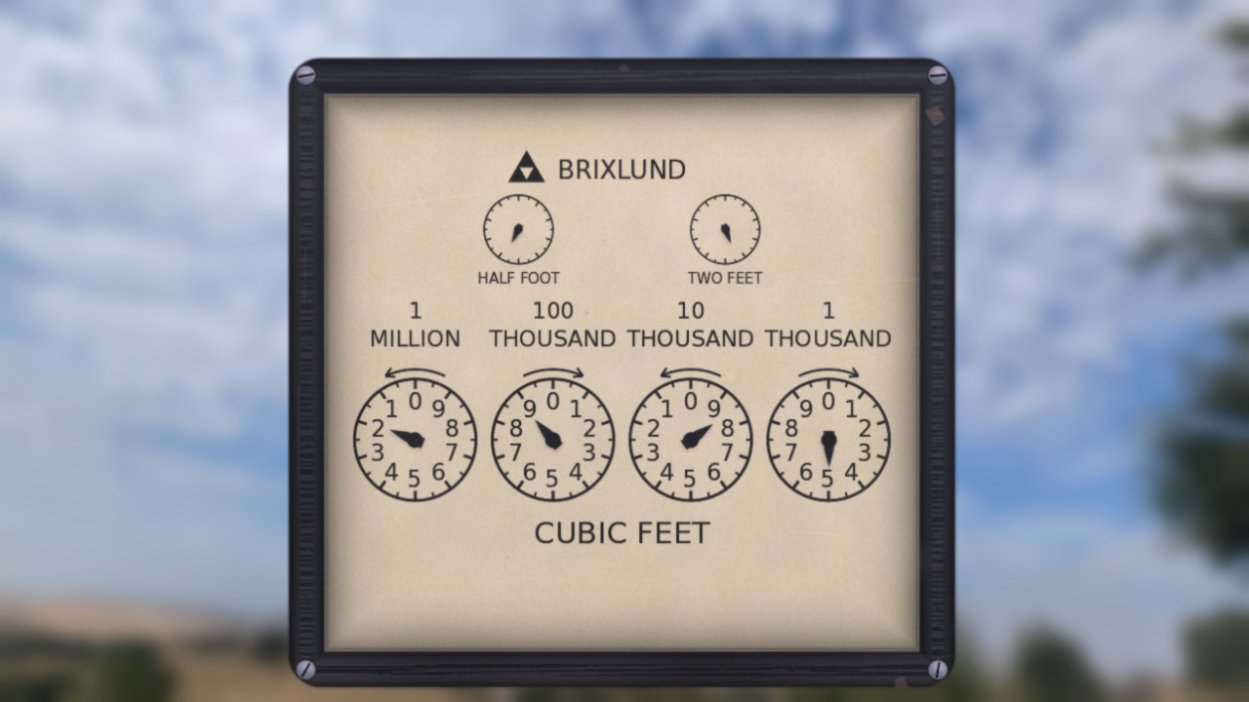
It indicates {"value": 188500, "unit": "ft³"}
